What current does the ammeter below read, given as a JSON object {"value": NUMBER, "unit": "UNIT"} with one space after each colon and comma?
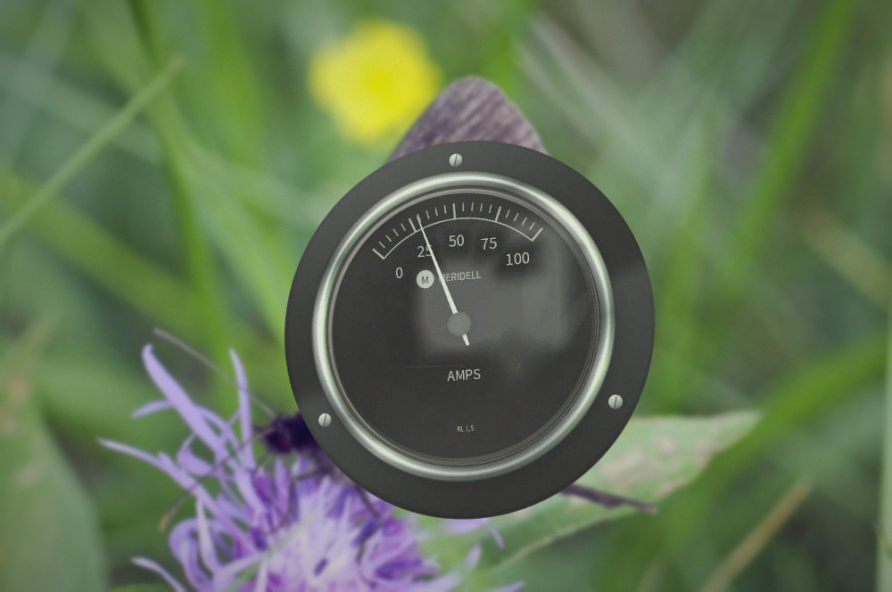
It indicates {"value": 30, "unit": "A"}
